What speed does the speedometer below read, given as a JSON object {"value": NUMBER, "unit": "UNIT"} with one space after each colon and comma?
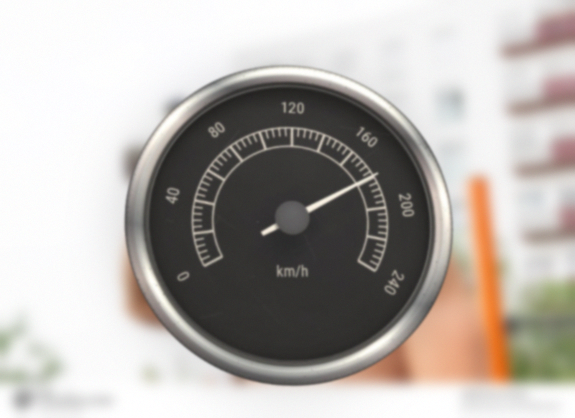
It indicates {"value": 180, "unit": "km/h"}
